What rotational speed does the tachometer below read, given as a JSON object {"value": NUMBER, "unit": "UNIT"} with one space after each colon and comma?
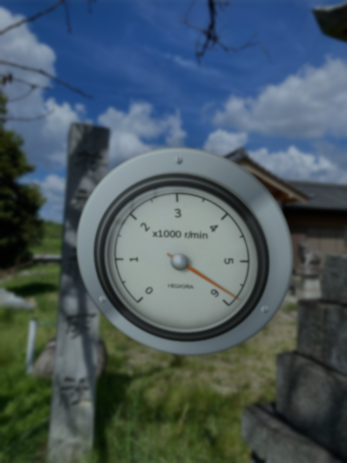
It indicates {"value": 5750, "unit": "rpm"}
